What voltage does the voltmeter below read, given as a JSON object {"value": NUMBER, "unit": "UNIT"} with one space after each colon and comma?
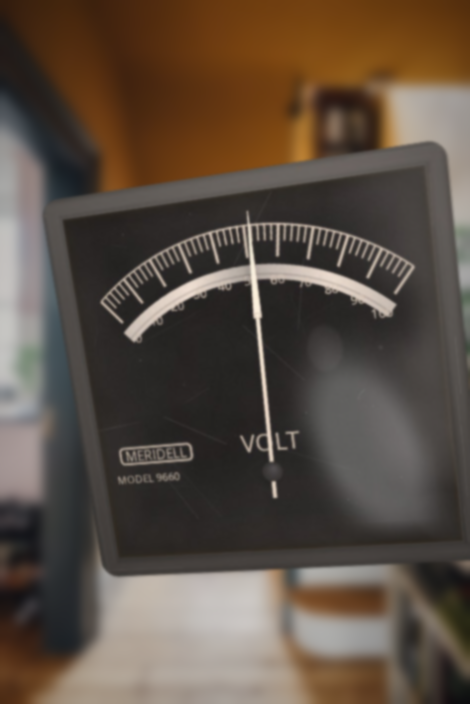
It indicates {"value": 52, "unit": "V"}
